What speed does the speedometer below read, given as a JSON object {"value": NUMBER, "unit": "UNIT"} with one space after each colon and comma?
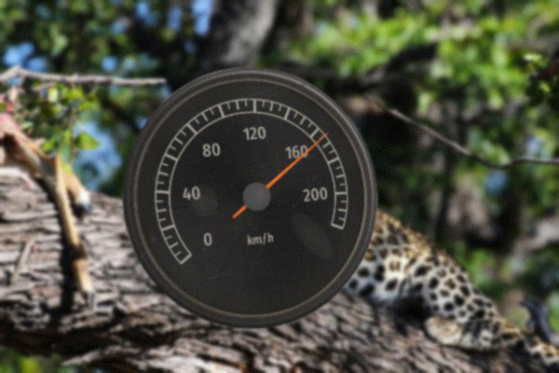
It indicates {"value": 165, "unit": "km/h"}
